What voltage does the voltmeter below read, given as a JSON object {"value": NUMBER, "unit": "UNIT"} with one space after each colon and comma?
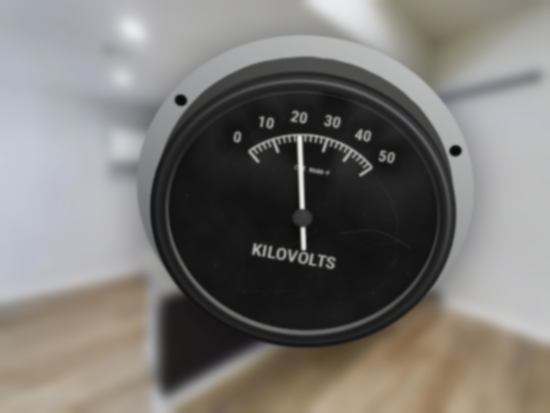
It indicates {"value": 20, "unit": "kV"}
